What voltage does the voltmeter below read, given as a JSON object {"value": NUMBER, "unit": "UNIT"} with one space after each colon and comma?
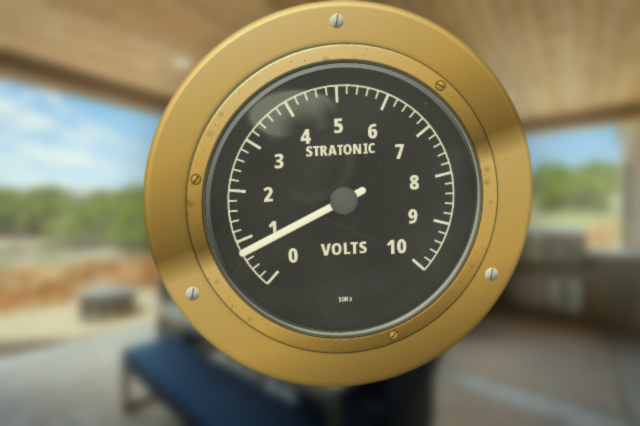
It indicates {"value": 0.8, "unit": "V"}
